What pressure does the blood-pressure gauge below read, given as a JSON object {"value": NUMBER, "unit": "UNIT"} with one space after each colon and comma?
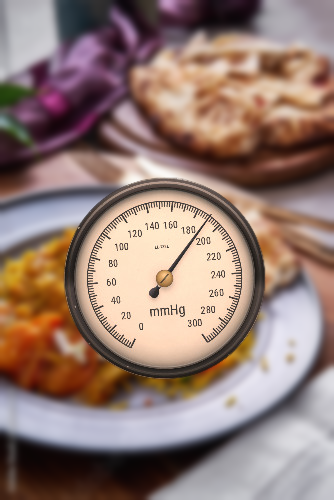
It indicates {"value": 190, "unit": "mmHg"}
